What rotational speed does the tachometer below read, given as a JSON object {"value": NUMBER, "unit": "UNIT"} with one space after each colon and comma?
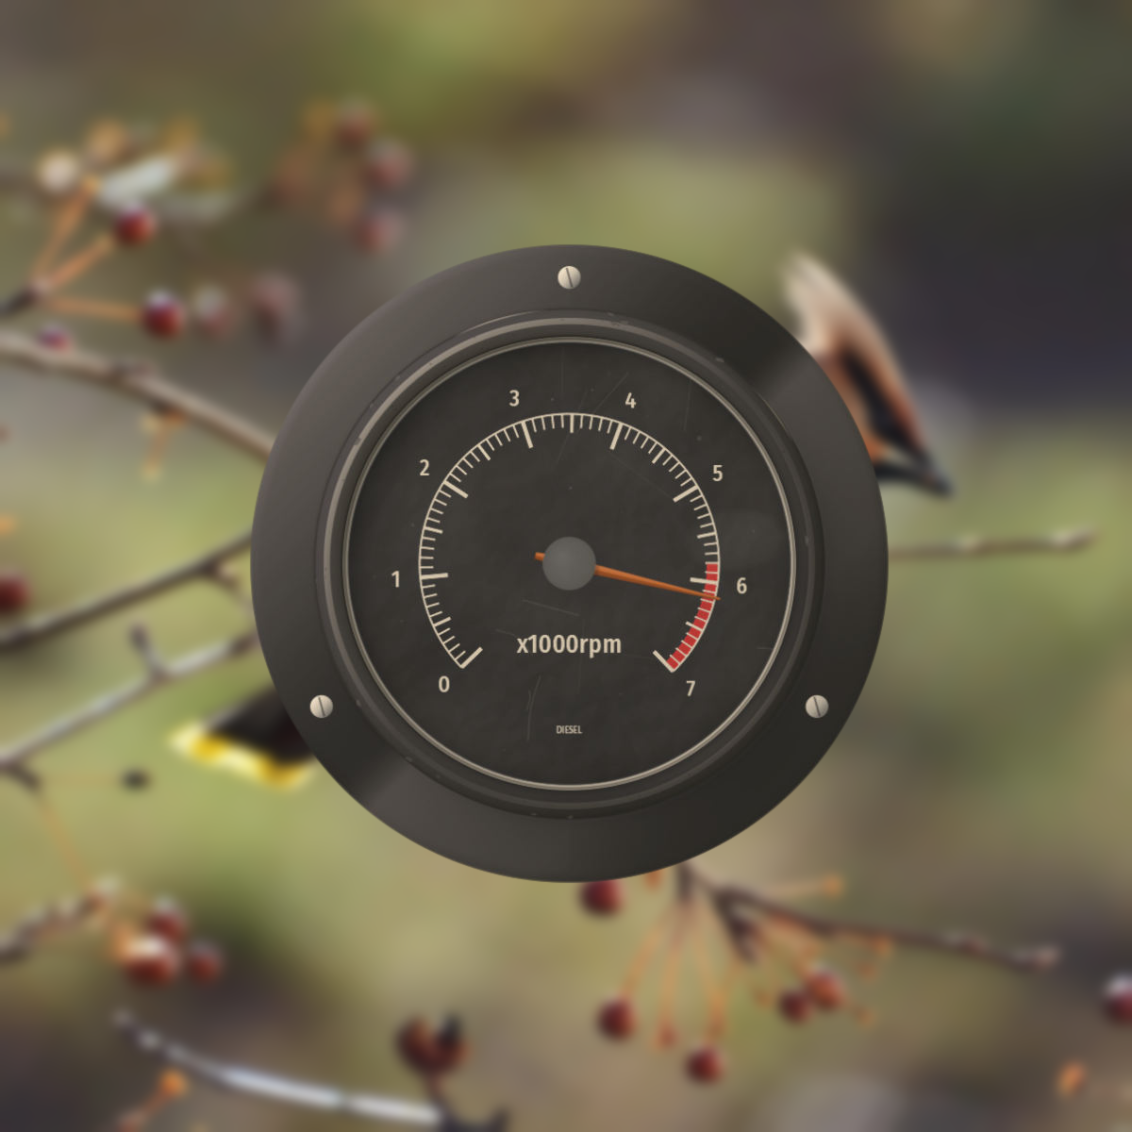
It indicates {"value": 6150, "unit": "rpm"}
